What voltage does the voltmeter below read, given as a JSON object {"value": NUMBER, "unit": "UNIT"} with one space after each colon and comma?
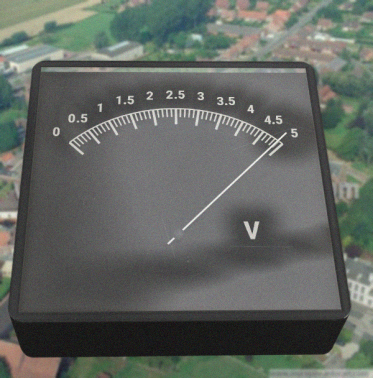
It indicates {"value": 4.9, "unit": "V"}
